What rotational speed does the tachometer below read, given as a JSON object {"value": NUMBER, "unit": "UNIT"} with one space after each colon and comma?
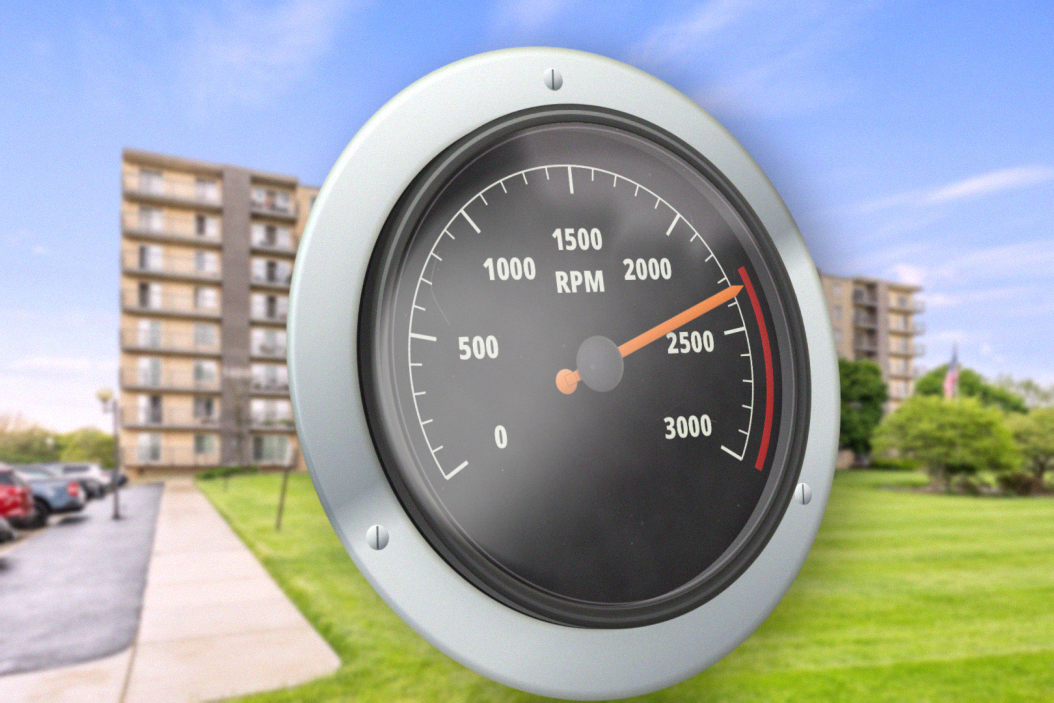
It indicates {"value": 2350, "unit": "rpm"}
